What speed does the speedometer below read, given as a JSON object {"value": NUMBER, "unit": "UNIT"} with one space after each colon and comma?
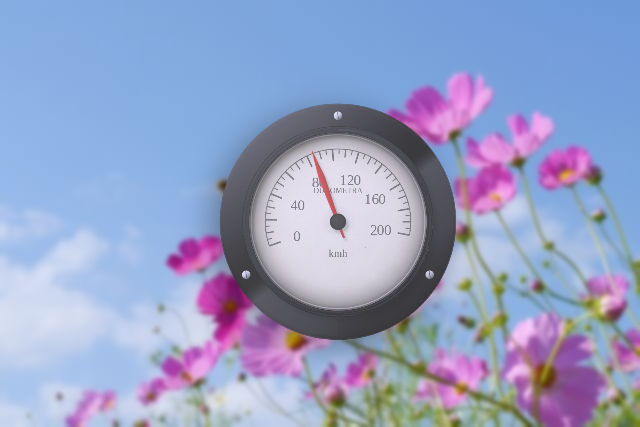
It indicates {"value": 85, "unit": "km/h"}
